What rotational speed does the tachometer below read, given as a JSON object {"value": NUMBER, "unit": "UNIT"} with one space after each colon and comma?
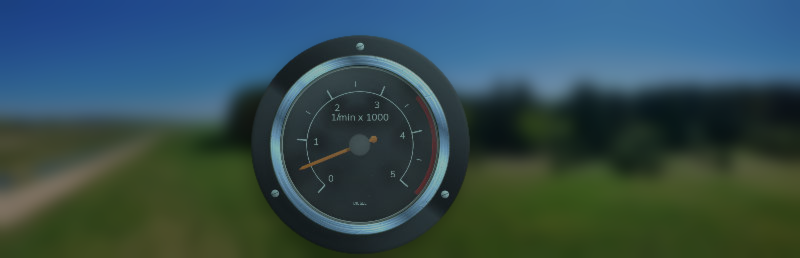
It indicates {"value": 500, "unit": "rpm"}
